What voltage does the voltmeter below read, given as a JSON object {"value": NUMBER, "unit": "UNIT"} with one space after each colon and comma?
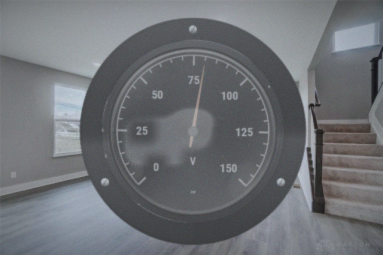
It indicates {"value": 80, "unit": "V"}
